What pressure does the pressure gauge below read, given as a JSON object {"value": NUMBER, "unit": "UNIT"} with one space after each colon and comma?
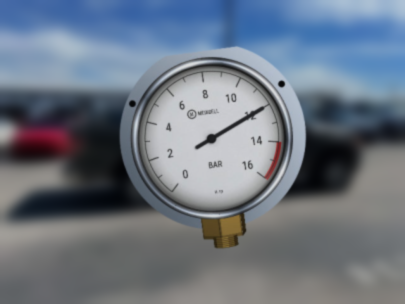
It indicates {"value": 12, "unit": "bar"}
